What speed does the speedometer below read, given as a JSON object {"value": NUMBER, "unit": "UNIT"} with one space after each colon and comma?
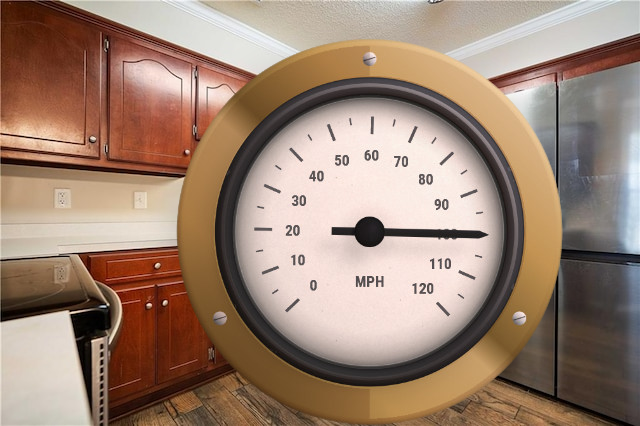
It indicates {"value": 100, "unit": "mph"}
